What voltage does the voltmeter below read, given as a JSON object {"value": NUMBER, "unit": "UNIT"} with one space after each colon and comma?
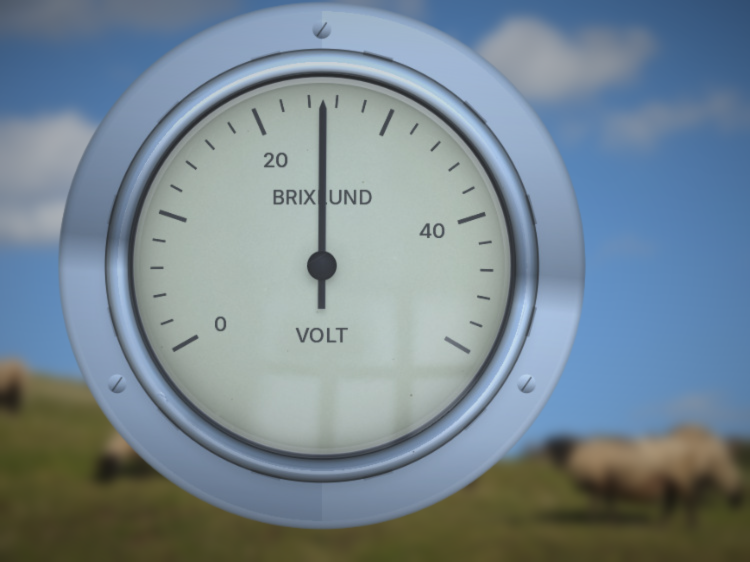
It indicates {"value": 25, "unit": "V"}
